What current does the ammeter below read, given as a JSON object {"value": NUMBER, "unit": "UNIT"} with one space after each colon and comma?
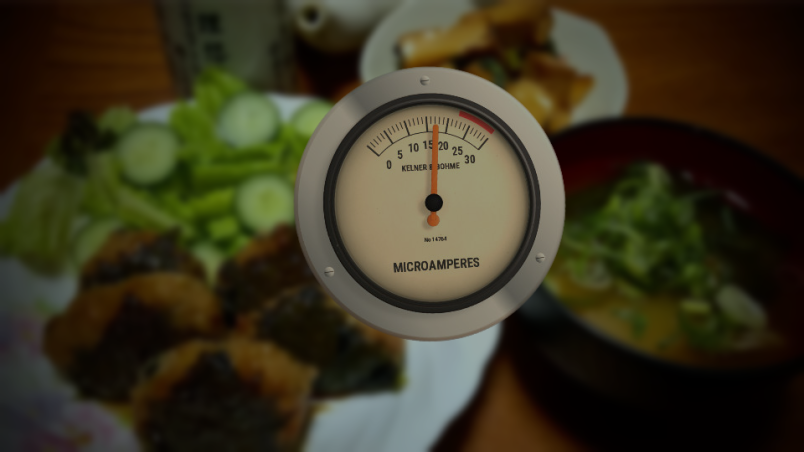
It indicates {"value": 17, "unit": "µA"}
